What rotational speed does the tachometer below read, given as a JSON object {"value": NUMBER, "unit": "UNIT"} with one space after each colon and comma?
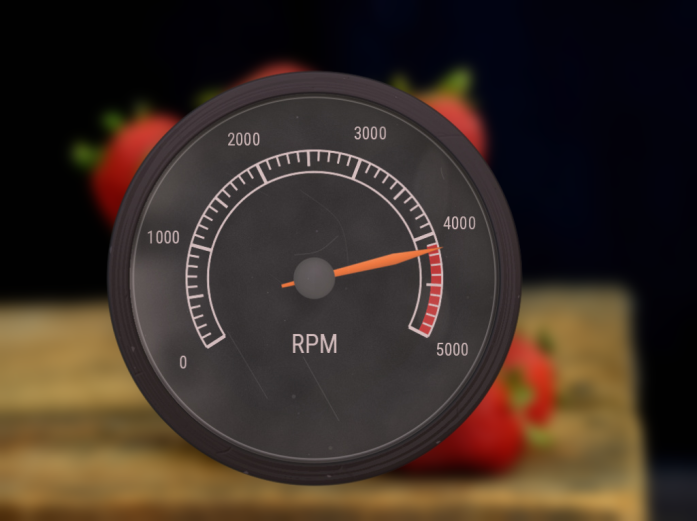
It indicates {"value": 4150, "unit": "rpm"}
